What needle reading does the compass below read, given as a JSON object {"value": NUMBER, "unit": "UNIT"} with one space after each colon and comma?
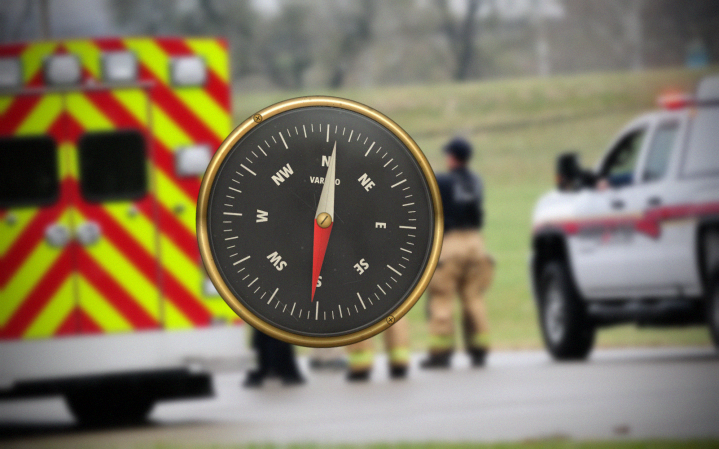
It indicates {"value": 185, "unit": "°"}
